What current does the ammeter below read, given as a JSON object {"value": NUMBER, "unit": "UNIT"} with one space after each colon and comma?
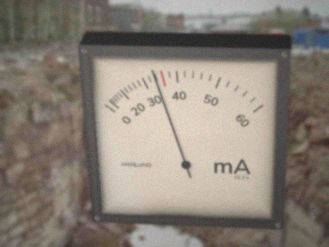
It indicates {"value": 34, "unit": "mA"}
